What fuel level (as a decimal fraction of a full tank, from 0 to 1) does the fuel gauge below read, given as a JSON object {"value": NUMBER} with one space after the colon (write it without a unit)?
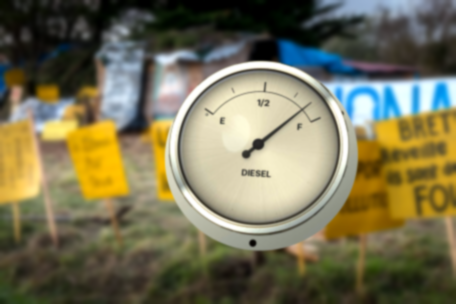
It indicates {"value": 0.875}
